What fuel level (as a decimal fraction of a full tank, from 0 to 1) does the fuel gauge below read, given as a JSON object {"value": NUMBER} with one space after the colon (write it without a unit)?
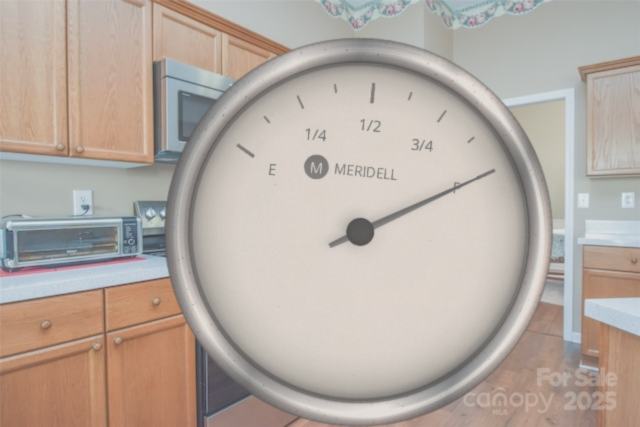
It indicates {"value": 1}
